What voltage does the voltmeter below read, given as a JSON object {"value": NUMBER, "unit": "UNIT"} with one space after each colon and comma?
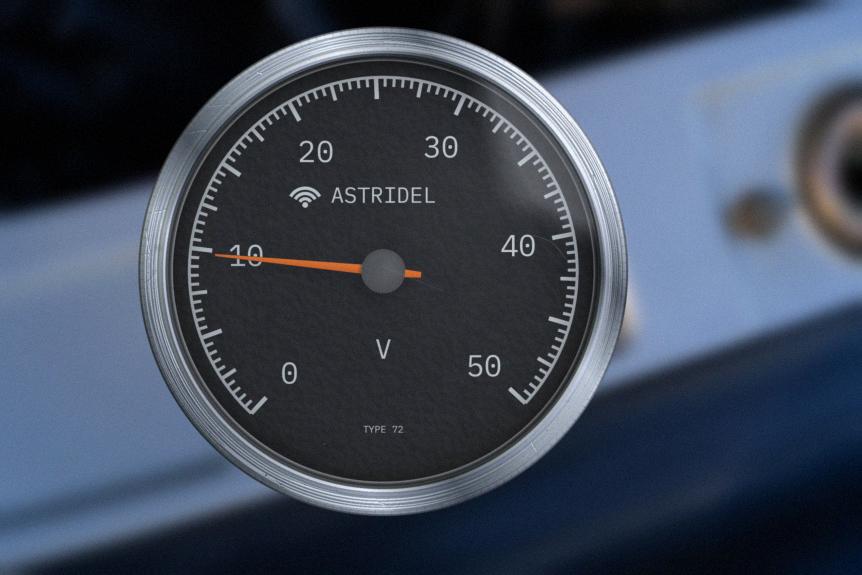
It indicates {"value": 9.75, "unit": "V"}
